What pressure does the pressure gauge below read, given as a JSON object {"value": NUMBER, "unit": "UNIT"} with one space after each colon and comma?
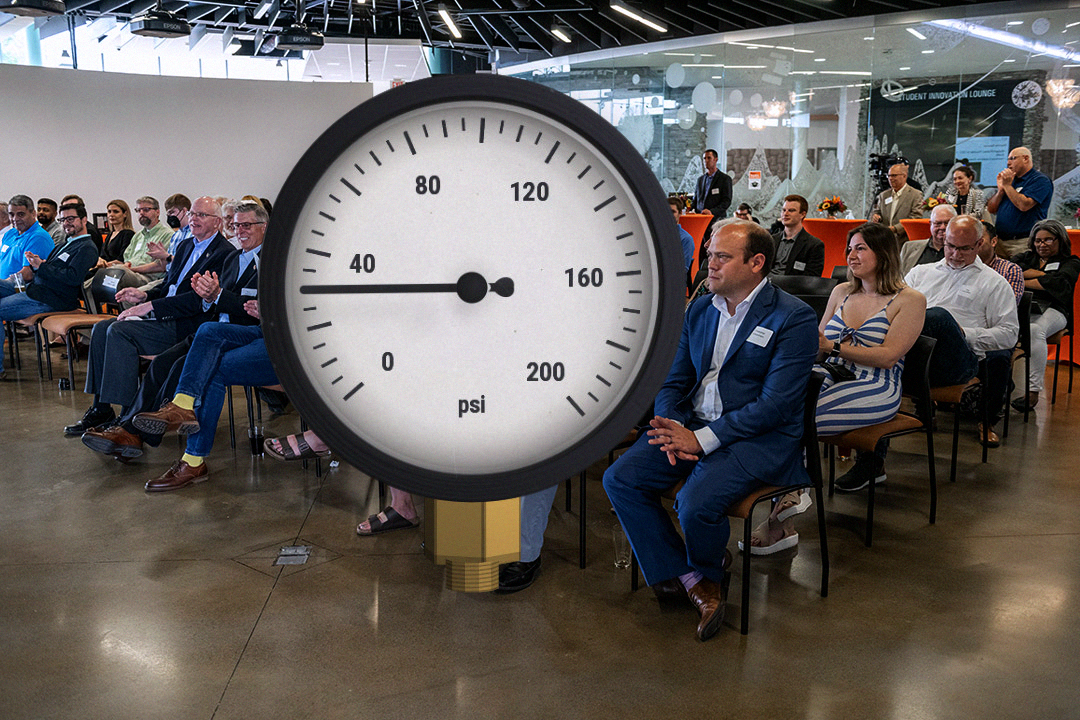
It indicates {"value": 30, "unit": "psi"}
